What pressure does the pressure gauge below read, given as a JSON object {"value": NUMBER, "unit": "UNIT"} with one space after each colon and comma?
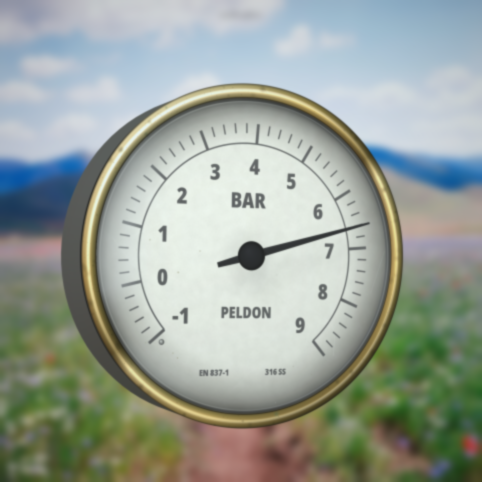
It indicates {"value": 6.6, "unit": "bar"}
